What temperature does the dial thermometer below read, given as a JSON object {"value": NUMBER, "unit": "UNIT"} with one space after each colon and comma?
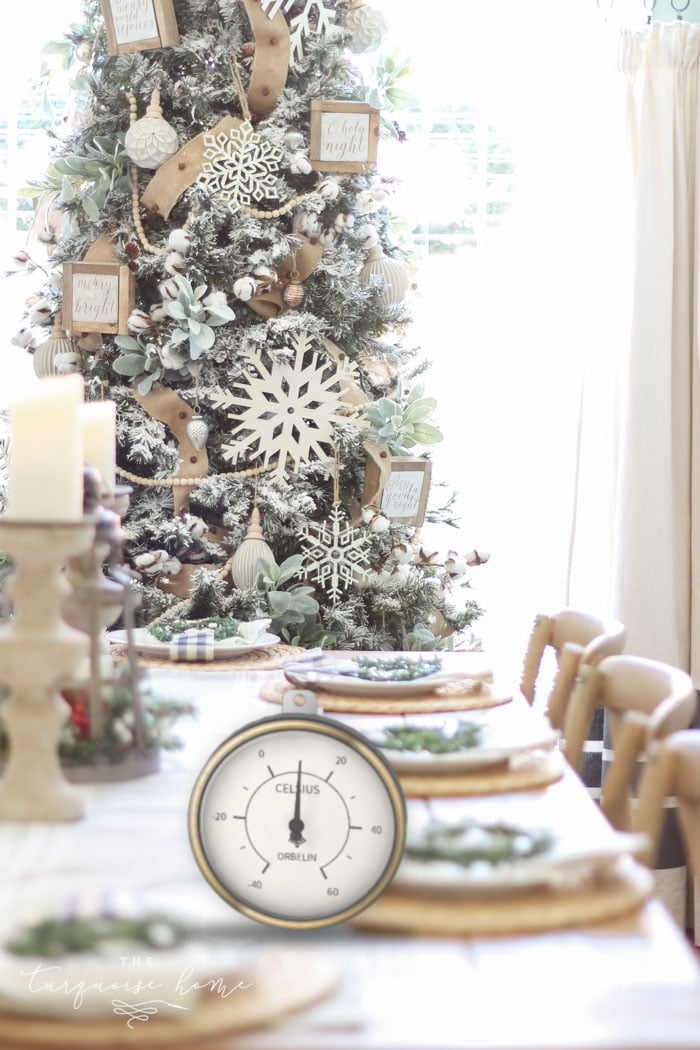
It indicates {"value": 10, "unit": "°C"}
